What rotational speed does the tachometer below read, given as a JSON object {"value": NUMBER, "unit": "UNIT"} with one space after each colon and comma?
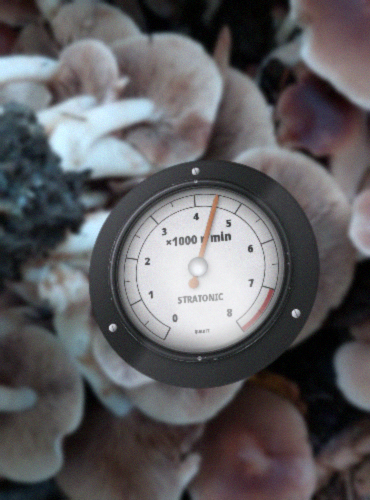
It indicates {"value": 4500, "unit": "rpm"}
